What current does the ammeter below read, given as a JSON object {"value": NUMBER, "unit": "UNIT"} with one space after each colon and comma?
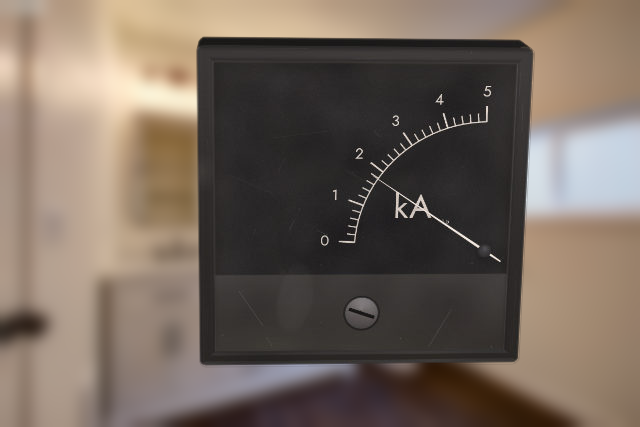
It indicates {"value": 1.8, "unit": "kA"}
